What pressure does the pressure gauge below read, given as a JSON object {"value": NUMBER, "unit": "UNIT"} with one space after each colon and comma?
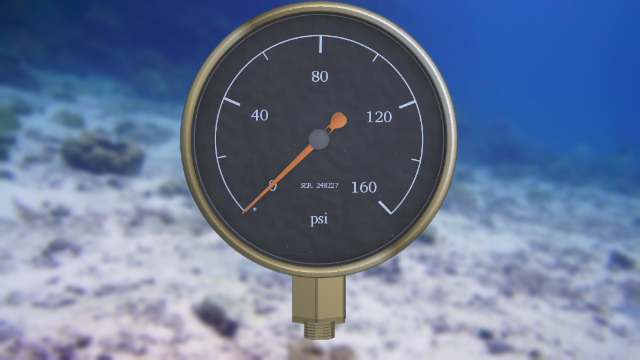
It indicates {"value": 0, "unit": "psi"}
